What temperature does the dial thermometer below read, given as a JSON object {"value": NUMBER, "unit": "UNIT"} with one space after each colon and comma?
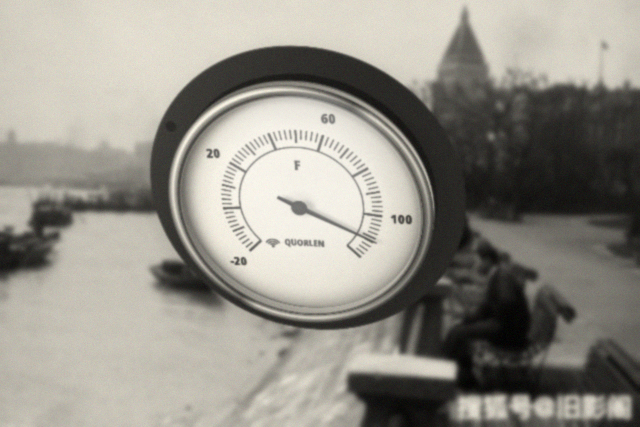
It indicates {"value": 110, "unit": "°F"}
